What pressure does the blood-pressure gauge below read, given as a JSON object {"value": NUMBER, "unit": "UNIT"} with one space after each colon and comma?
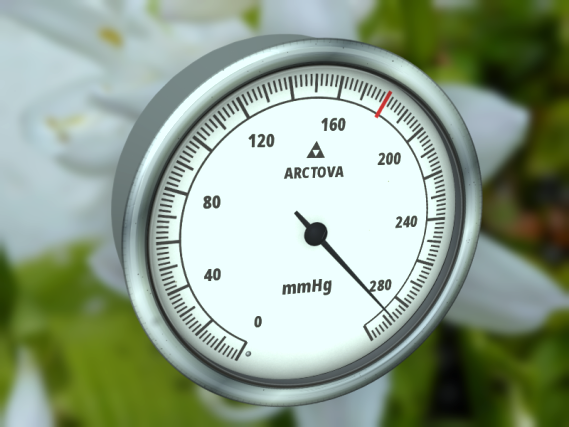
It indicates {"value": 288, "unit": "mmHg"}
